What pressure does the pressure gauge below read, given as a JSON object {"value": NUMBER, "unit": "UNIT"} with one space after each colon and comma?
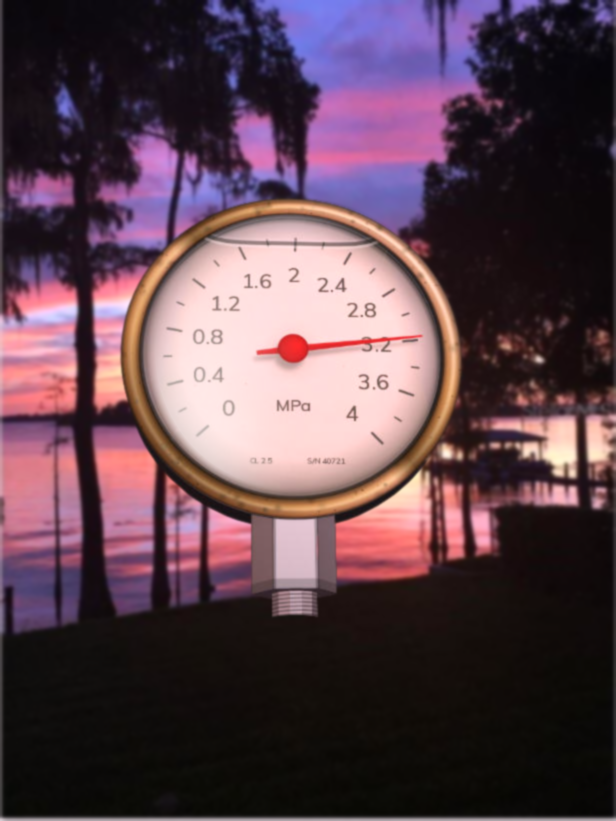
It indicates {"value": 3.2, "unit": "MPa"}
